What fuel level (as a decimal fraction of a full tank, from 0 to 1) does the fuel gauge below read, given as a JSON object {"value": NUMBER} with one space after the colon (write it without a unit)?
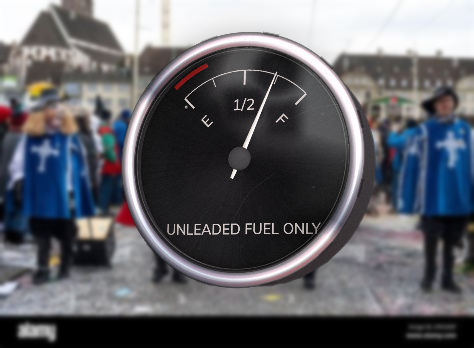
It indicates {"value": 0.75}
